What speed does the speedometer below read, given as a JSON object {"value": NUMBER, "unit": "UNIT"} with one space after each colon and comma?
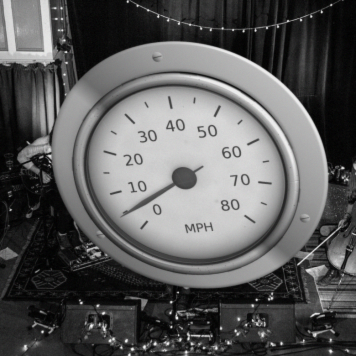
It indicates {"value": 5, "unit": "mph"}
